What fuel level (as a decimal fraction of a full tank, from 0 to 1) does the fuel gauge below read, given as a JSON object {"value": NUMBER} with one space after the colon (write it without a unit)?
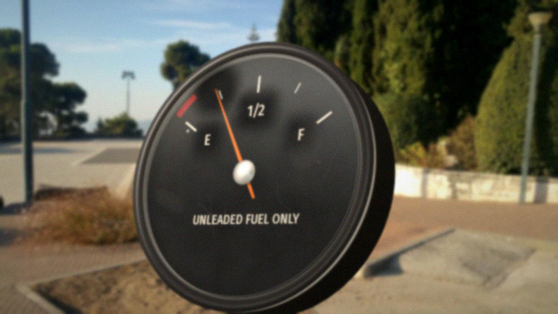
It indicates {"value": 0.25}
